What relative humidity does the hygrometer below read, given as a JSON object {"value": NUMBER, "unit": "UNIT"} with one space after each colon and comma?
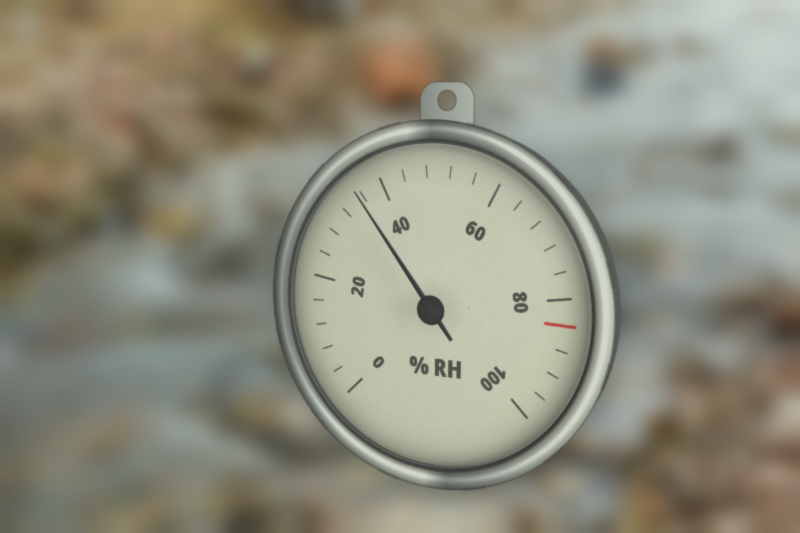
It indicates {"value": 36, "unit": "%"}
